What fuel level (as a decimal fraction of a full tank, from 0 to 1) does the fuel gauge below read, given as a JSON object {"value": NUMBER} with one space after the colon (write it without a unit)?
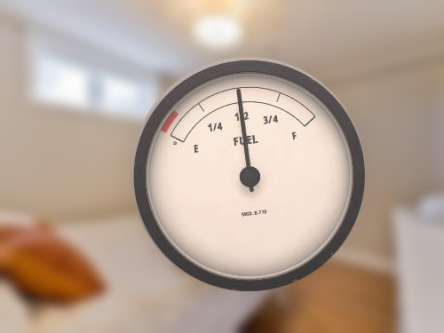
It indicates {"value": 0.5}
